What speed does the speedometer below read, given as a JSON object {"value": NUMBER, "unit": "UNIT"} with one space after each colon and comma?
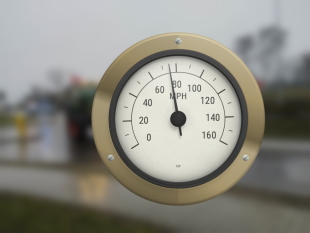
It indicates {"value": 75, "unit": "mph"}
